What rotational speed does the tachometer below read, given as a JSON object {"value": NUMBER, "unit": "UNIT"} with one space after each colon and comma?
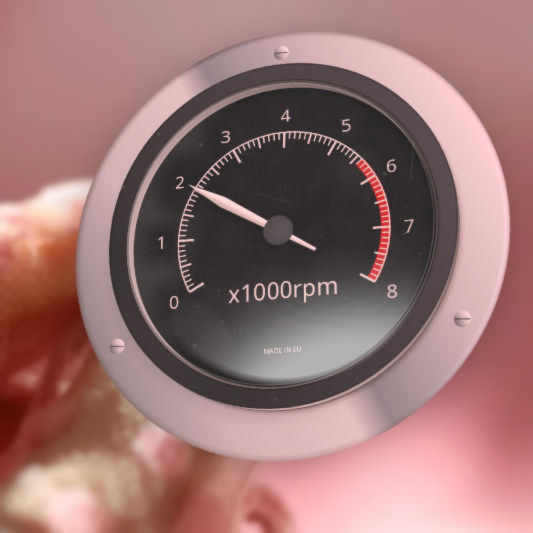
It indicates {"value": 2000, "unit": "rpm"}
